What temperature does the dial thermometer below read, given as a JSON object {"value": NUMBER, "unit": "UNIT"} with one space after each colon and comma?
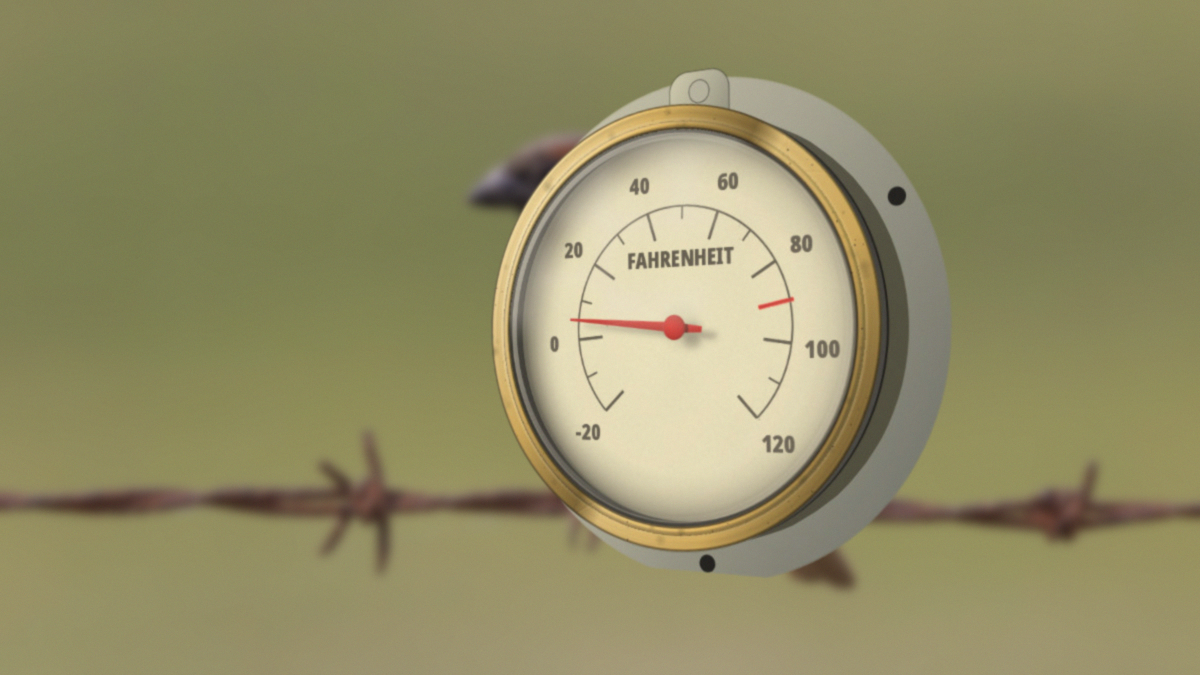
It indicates {"value": 5, "unit": "°F"}
